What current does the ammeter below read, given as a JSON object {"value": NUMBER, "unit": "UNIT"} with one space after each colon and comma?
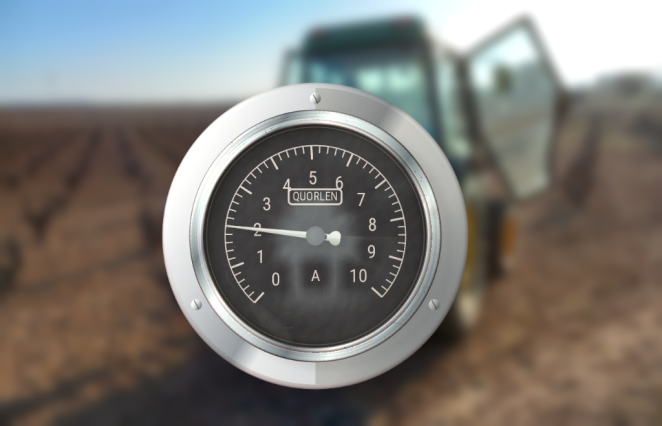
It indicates {"value": 2, "unit": "A"}
